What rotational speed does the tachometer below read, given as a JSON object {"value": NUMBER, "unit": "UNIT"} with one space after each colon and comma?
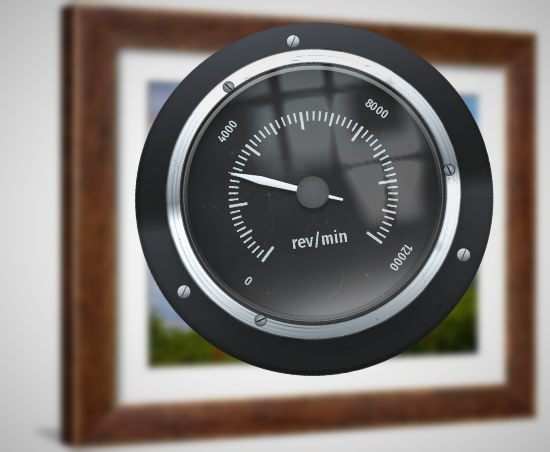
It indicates {"value": 3000, "unit": "rpm"}
